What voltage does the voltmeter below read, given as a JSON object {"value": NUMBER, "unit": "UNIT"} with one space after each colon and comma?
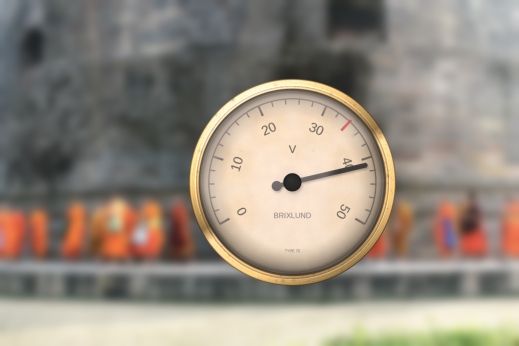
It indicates {"value": 41, "unit": "V"}
